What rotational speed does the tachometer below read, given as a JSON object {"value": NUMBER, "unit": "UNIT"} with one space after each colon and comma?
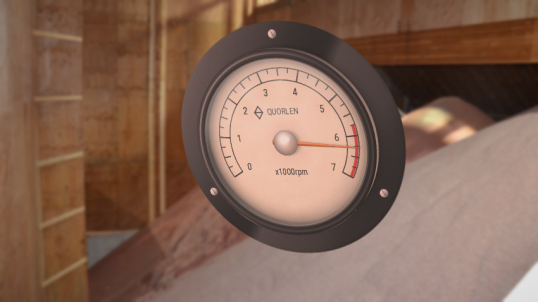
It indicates {"value": 6250, "unit": "rpm"}
